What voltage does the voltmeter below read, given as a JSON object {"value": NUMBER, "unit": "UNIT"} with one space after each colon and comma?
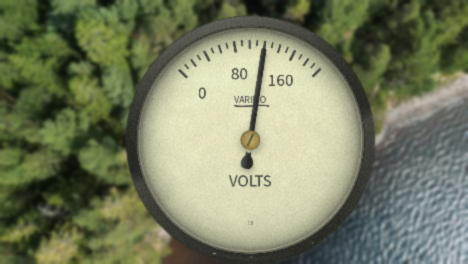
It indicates {"value": 120, "unit": "V"}
